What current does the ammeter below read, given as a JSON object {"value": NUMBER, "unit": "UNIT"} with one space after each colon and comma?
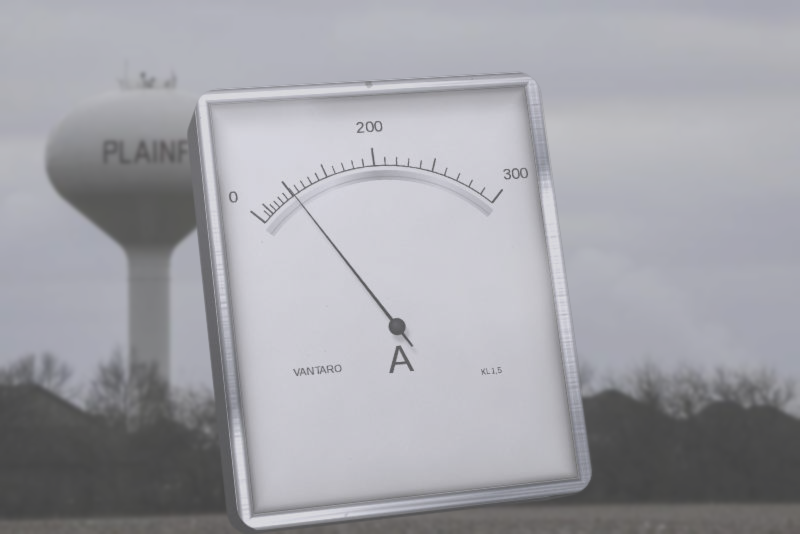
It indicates {"value": 100, "unit": "A"}
